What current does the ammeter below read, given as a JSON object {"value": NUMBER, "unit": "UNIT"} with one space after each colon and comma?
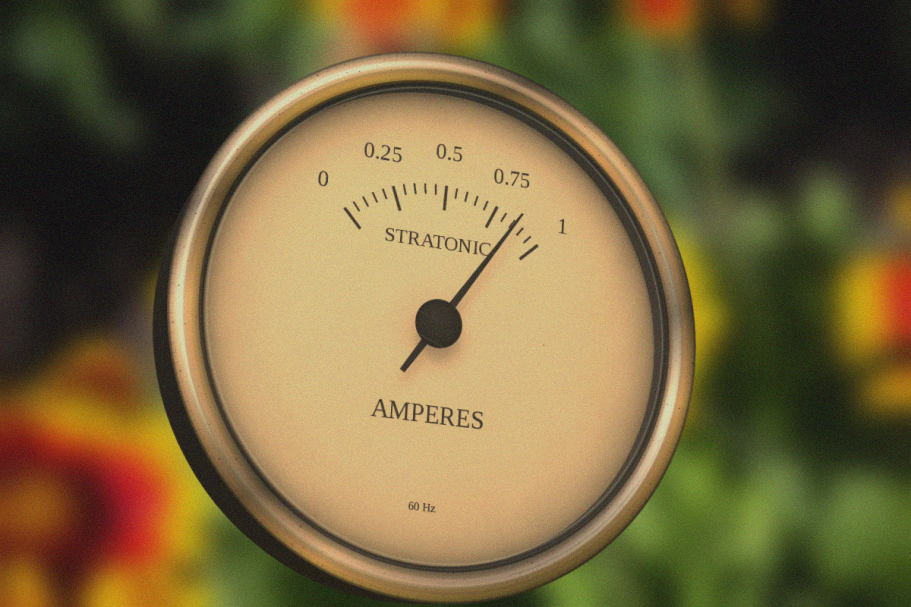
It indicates {"value": 0.85, "unit": "A"}
